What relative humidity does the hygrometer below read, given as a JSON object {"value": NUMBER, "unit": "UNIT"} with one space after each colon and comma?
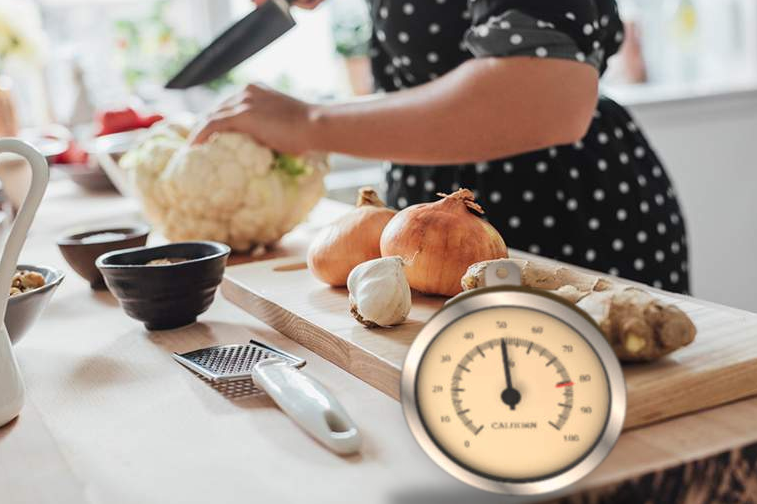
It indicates {"value": 50, "unit": "%"}
